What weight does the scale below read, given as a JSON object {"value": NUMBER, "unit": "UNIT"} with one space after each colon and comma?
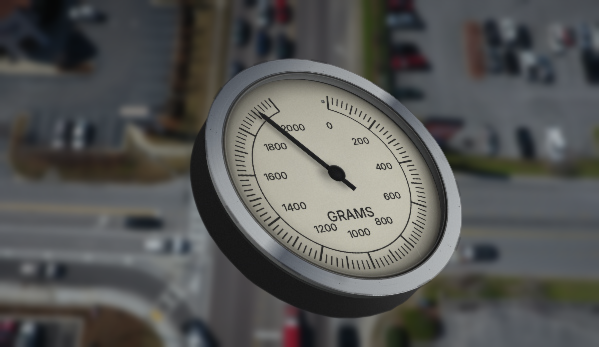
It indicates {"value": 1900, "unit": "g"}
